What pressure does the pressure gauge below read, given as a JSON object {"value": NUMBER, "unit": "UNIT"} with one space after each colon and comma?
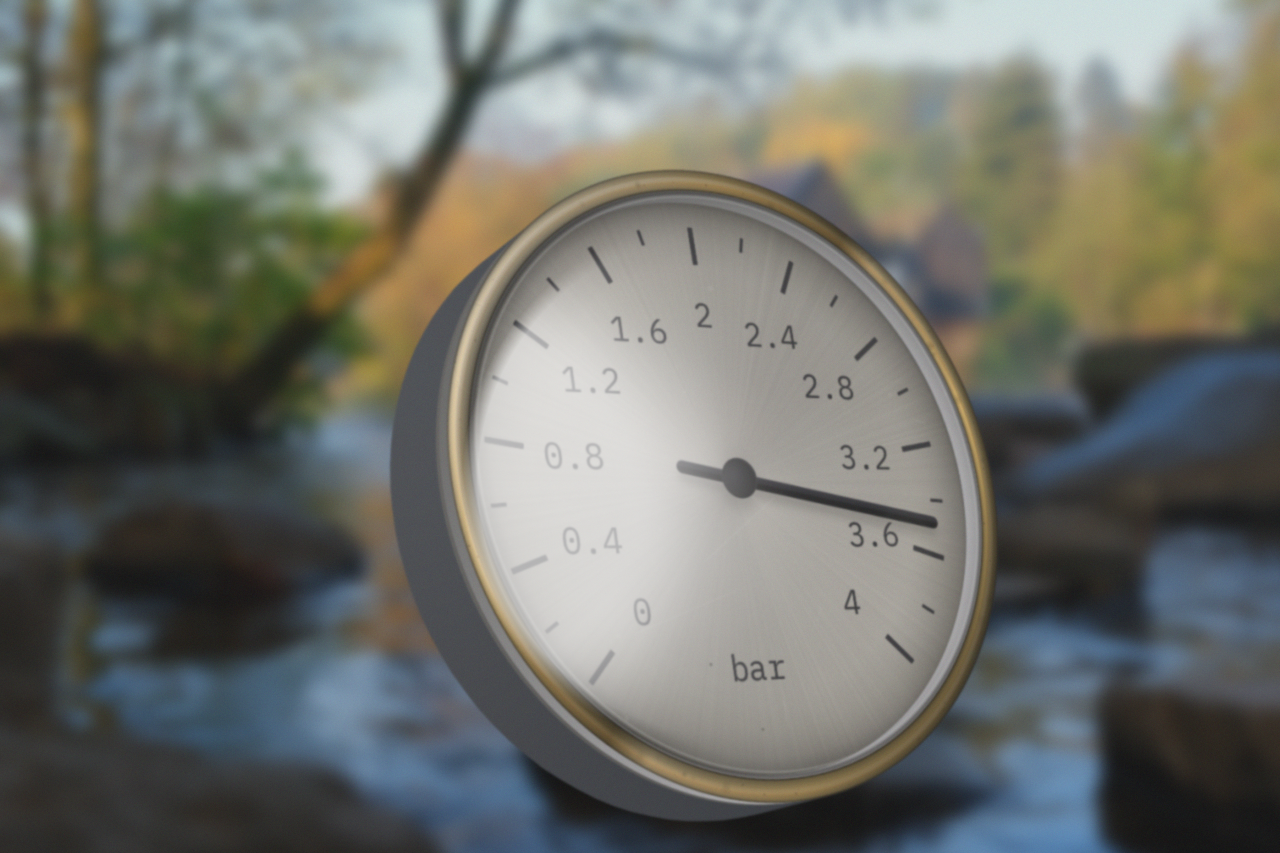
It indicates {"value": 3.5, "unit": "bar"}
